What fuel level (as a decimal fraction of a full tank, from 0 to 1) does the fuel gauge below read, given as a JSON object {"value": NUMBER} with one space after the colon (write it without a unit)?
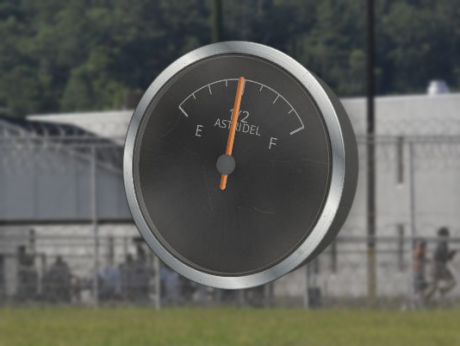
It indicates {"value": 0.5}
